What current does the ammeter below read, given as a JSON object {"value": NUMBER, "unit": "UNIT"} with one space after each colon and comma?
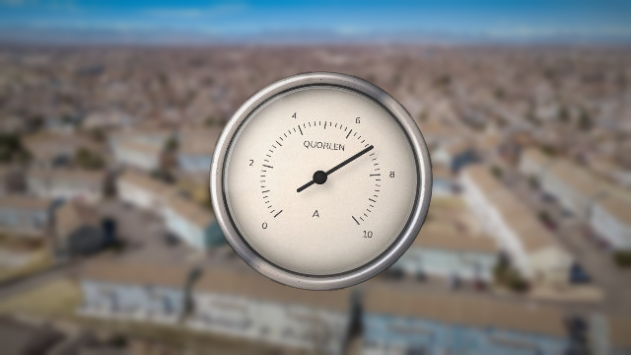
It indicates {"value": 7, "unit": "A"}
